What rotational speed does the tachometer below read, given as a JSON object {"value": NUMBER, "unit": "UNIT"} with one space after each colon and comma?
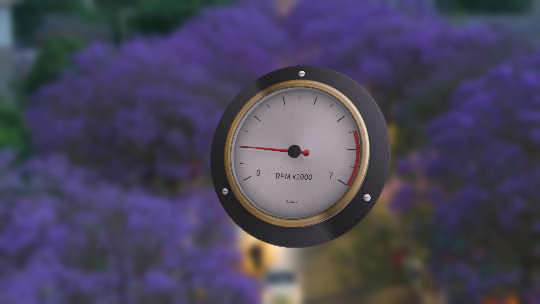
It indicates {"value": 1000, "unit": "rpm"}
